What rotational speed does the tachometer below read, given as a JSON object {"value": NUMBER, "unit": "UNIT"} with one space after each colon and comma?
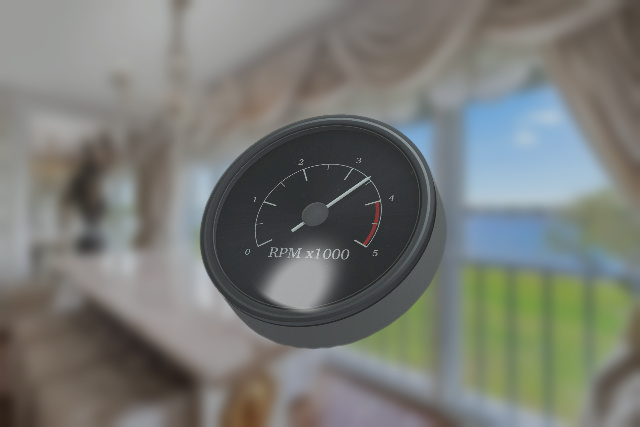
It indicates {"value": 3500, "unit": "rpm"}
